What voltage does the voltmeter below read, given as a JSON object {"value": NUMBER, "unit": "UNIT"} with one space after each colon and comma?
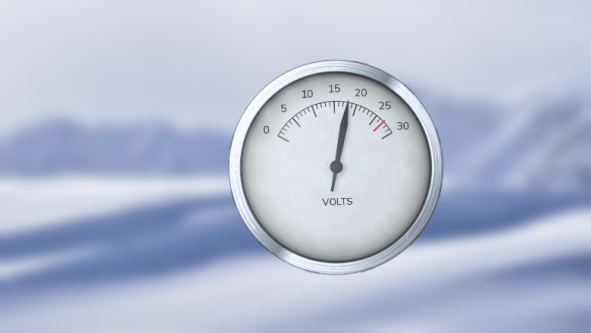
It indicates {"value": 18, "unit": "V"}
